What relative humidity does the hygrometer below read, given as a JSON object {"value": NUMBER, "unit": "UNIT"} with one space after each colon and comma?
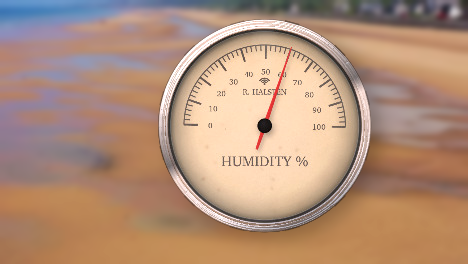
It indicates {"value": 60, "unit": "%"}
